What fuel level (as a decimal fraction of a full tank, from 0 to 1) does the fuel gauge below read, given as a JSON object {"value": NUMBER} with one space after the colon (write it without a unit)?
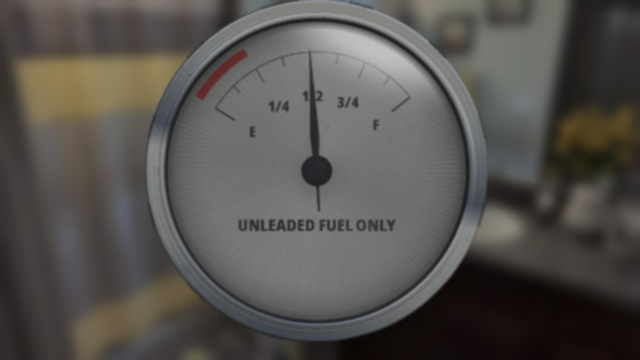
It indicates {"value": 0.5}
